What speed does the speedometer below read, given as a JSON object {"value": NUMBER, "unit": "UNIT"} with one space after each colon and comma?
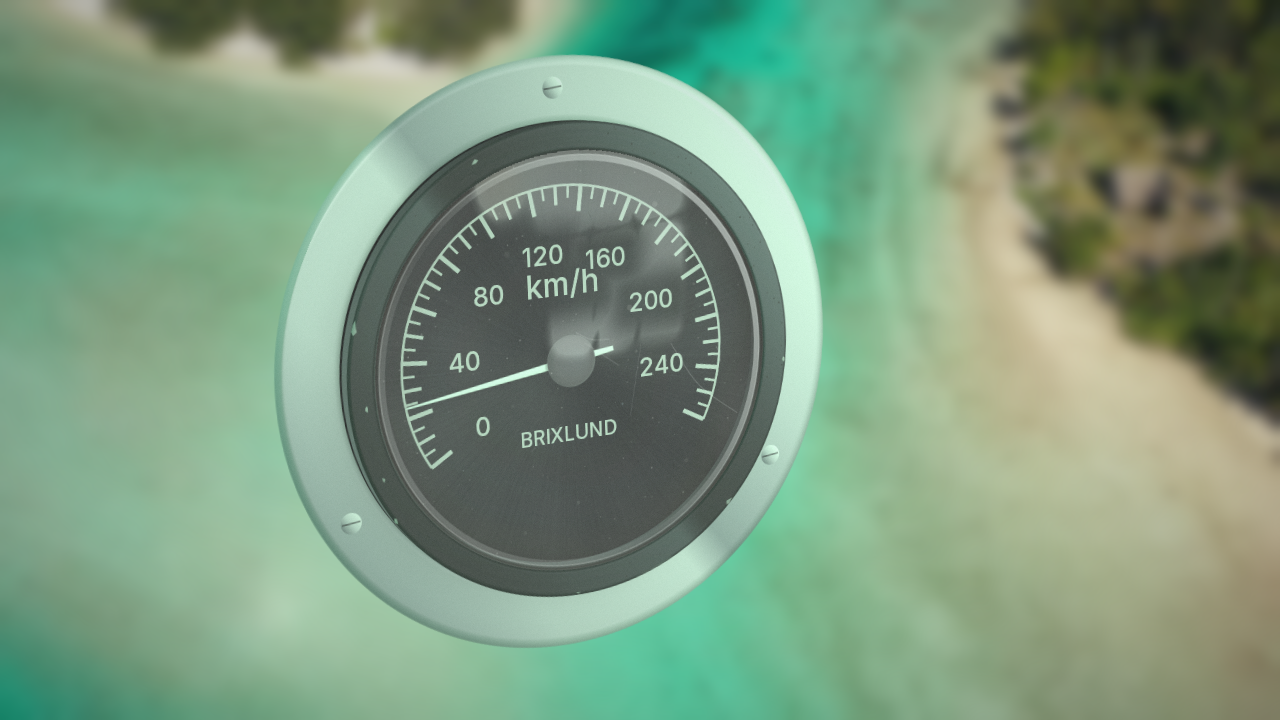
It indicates {"value": 25, "unit": "km/h"}
